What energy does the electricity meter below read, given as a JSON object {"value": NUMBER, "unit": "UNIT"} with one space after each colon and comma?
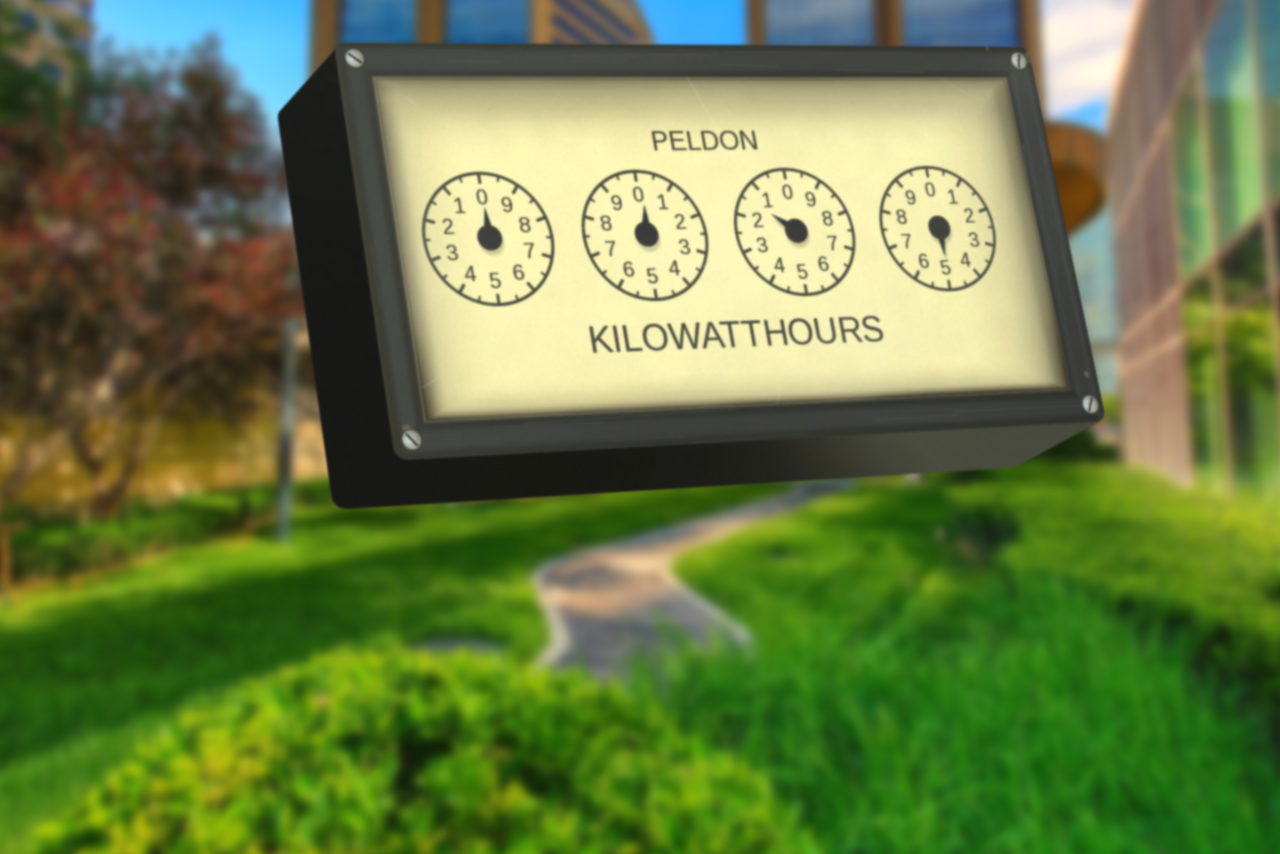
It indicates {"value": 15, "unit": "kWh"}
